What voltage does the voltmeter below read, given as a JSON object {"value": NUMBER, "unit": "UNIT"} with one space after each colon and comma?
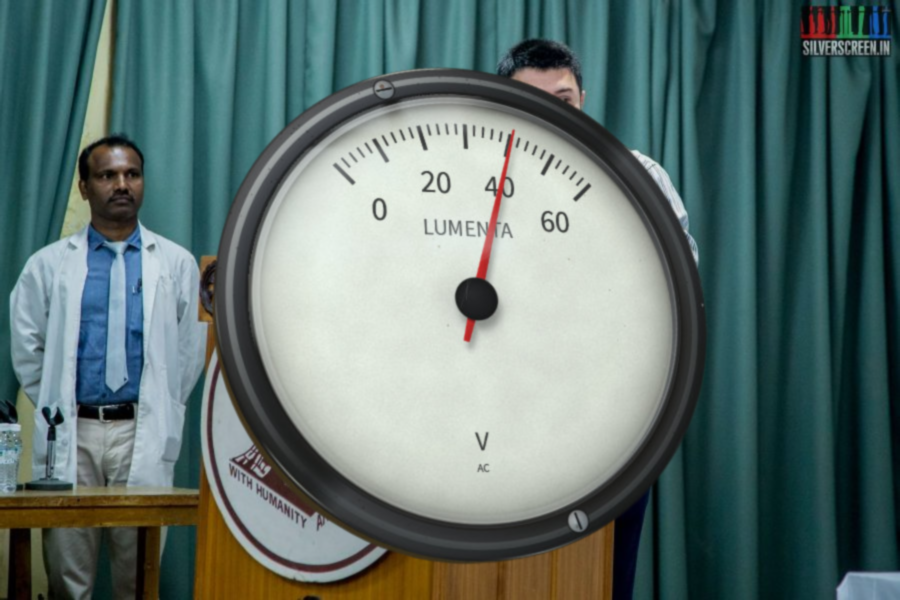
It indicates {"value": 40, "unit": "V"}
